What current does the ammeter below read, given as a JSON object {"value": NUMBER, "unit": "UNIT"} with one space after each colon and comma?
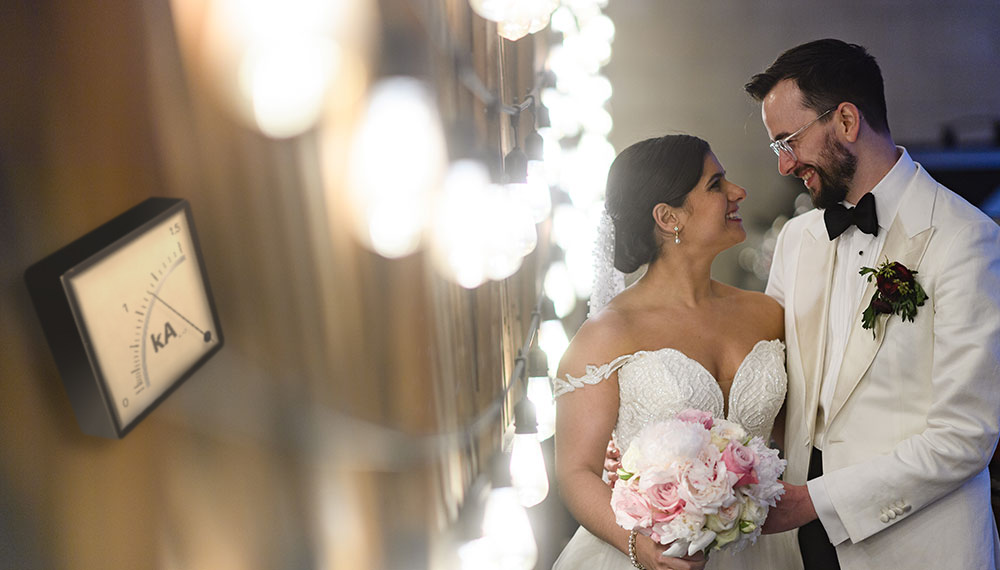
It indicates {"value": 1.15, "unit": "kA"}
